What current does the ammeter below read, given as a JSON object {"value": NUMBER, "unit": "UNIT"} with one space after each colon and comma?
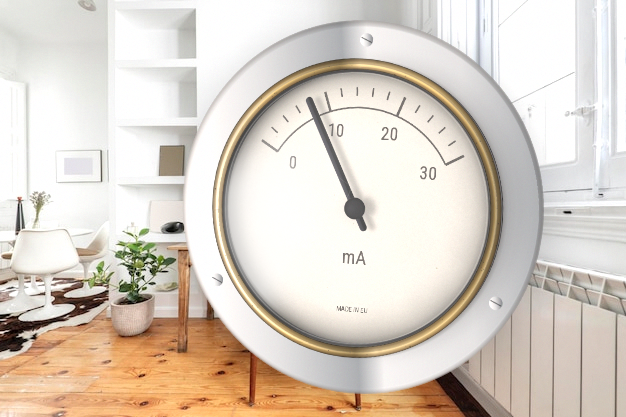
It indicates {"value": 8, "unit": "mA"}
